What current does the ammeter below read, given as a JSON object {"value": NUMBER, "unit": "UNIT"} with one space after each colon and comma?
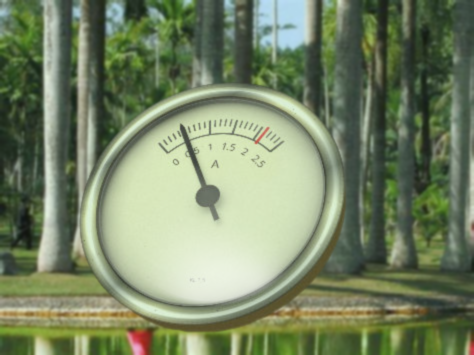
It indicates {"value": 0.5, "unit": "A"}
